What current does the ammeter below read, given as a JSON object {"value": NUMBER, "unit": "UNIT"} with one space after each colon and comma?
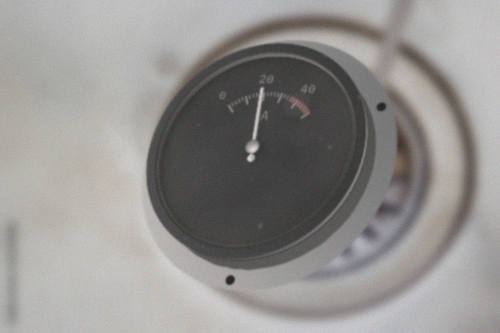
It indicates {"value": 20, "unit": "A"}
